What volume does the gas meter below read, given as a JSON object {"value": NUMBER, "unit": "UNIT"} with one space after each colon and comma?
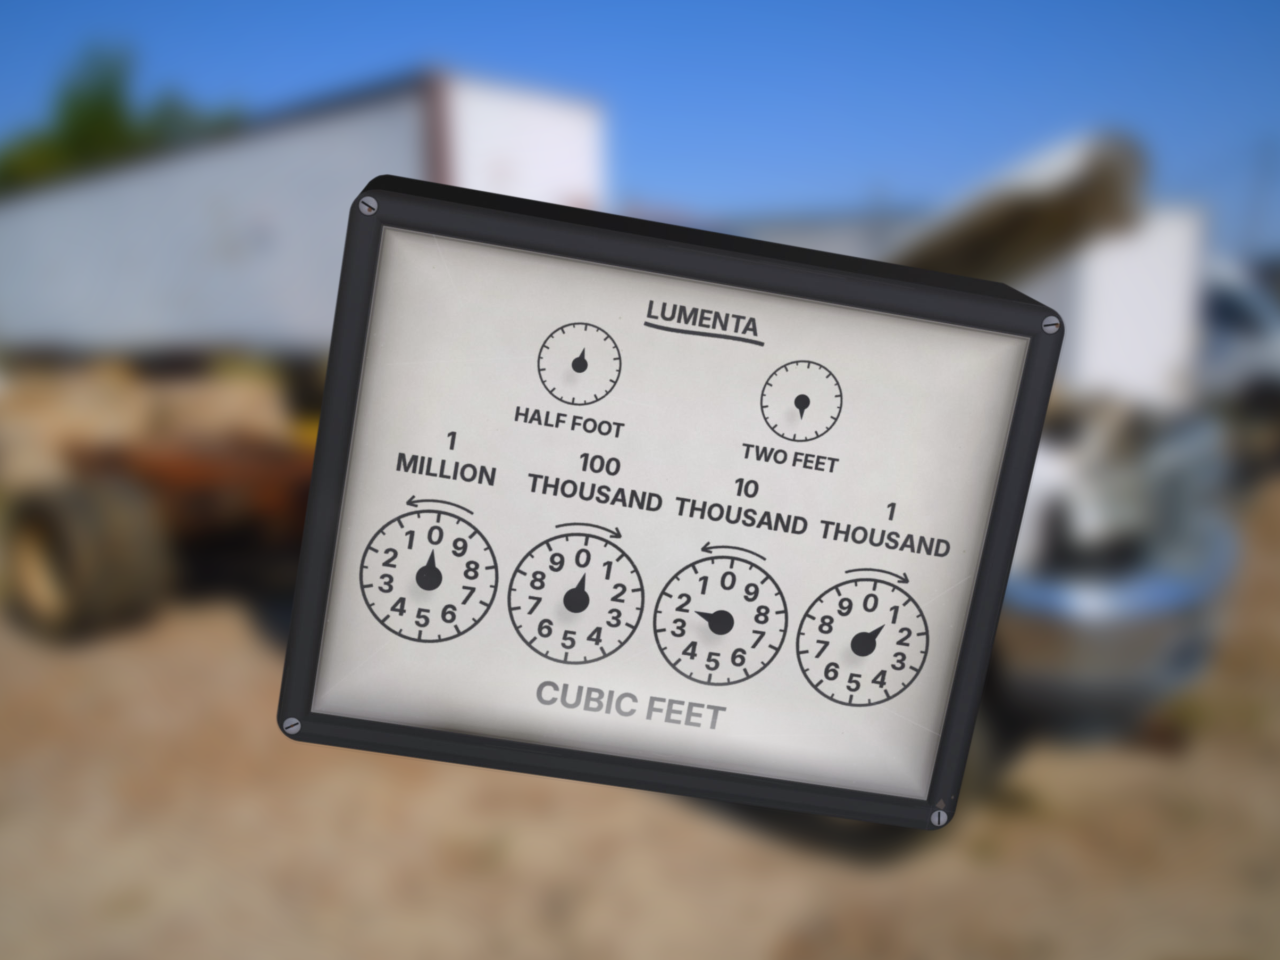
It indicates {"value": 2100, "unit": "ft³"}
